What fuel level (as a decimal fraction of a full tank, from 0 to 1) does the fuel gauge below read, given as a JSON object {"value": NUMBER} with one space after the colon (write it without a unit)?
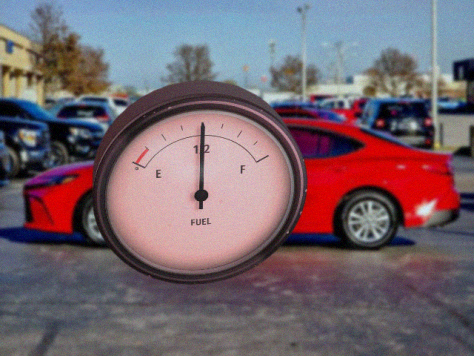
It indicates {"value": 0.5}
